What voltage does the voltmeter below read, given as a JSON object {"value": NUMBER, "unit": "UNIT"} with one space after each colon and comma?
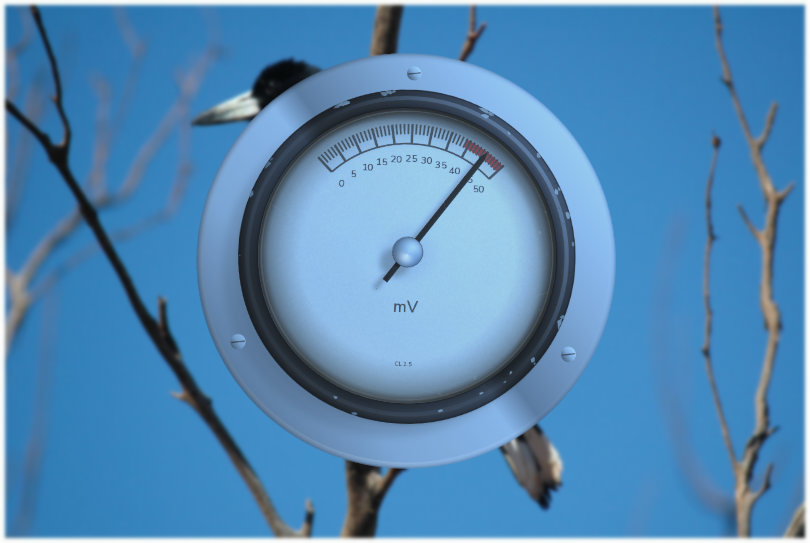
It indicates {"value": 45, "unit": "mV"}
